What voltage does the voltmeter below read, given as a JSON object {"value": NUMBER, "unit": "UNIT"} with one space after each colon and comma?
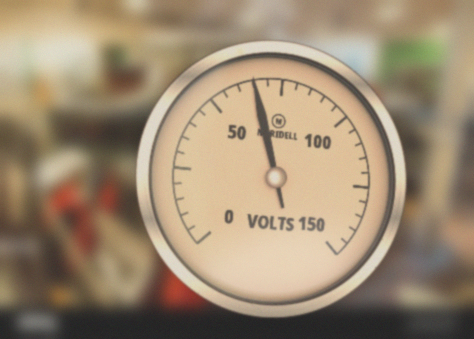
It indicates {"value": 65, "unit": "V"}
